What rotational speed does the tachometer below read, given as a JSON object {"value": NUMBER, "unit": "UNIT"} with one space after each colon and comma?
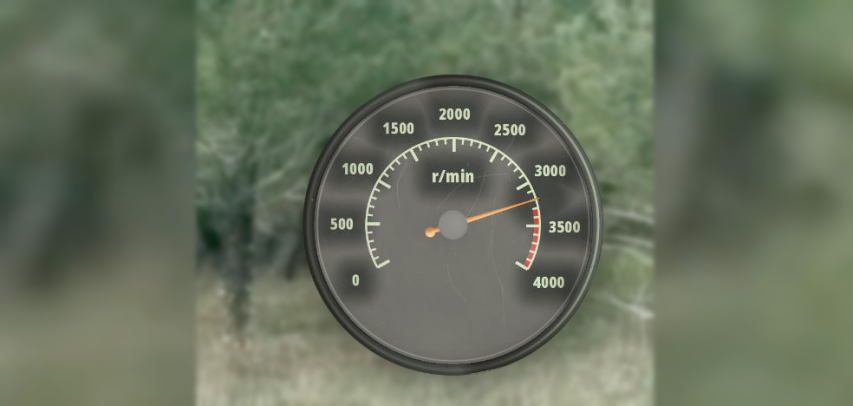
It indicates {"value": 3200, "unit": "rpm"}
